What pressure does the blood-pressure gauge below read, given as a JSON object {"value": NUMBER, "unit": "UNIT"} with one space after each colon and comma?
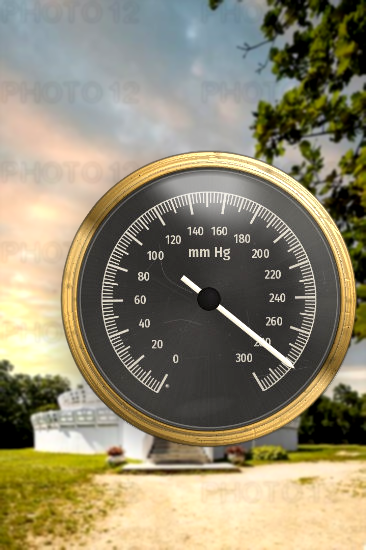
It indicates {"value": 280, "unit": "mmHg"}
